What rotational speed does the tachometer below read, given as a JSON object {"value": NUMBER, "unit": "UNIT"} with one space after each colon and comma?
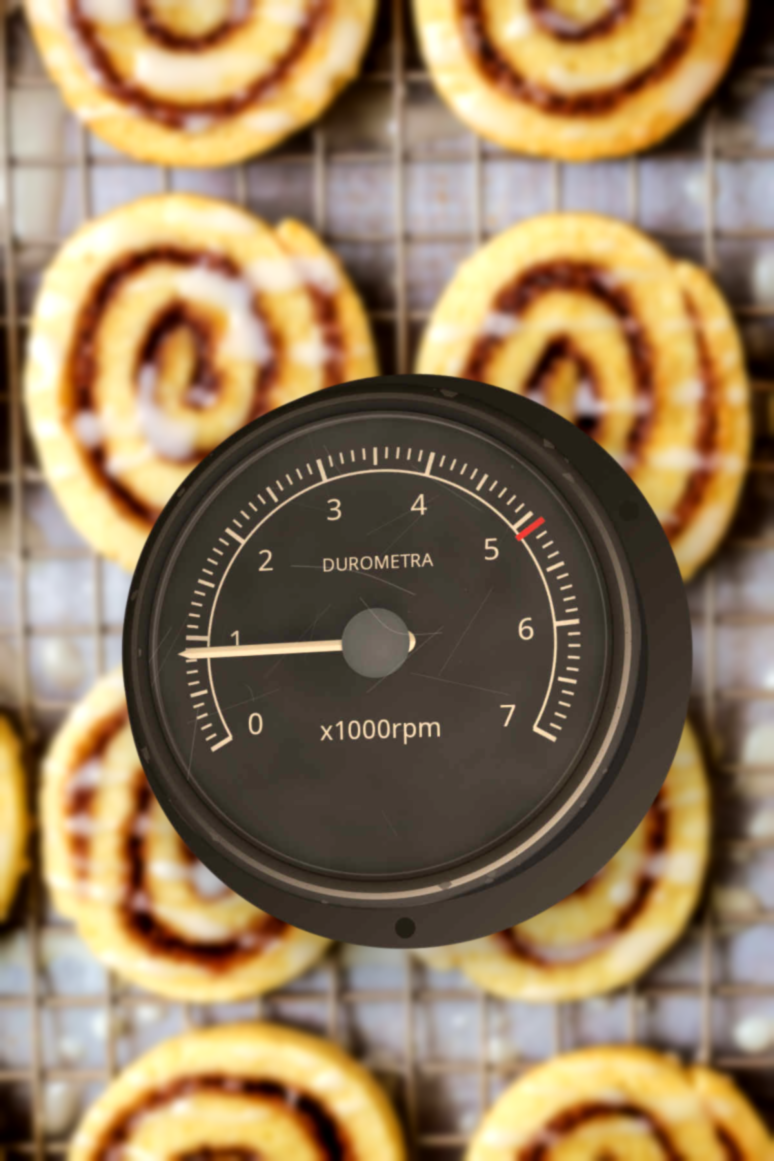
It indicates {"value": 850, "unit": "rpm"}
